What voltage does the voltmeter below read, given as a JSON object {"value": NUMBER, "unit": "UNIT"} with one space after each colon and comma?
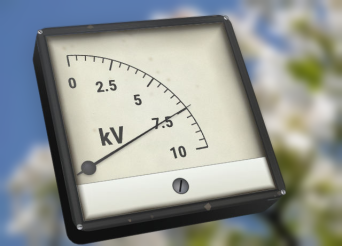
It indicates {"value": 7.5, "unit": "kV"}
